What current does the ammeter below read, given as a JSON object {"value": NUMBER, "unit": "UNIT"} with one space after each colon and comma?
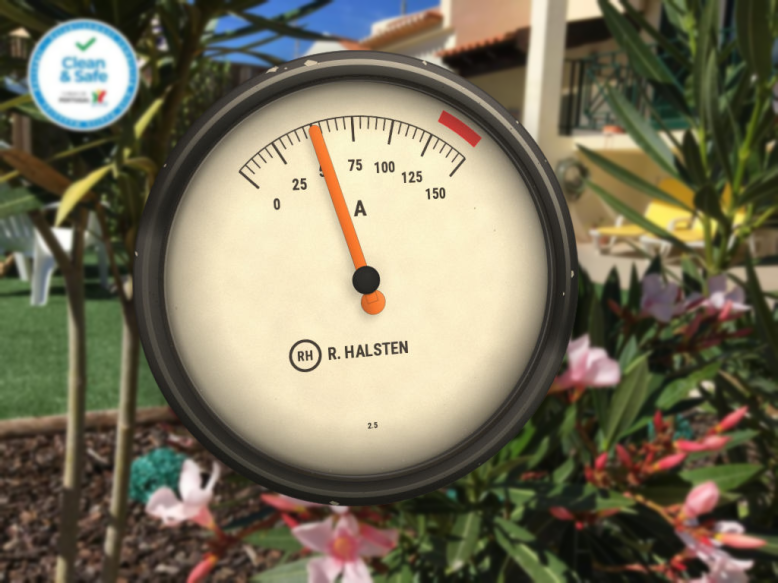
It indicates {"value": 50, "unit": "A"}
